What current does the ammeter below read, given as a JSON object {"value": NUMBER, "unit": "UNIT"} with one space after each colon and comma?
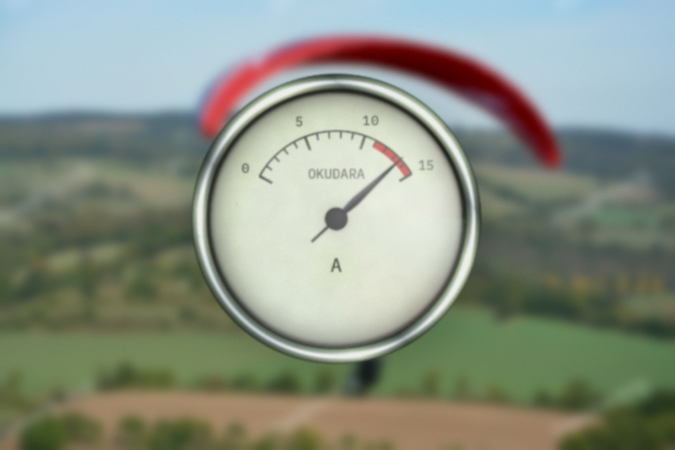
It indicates {"value": 13.5, "unit": "A"}
